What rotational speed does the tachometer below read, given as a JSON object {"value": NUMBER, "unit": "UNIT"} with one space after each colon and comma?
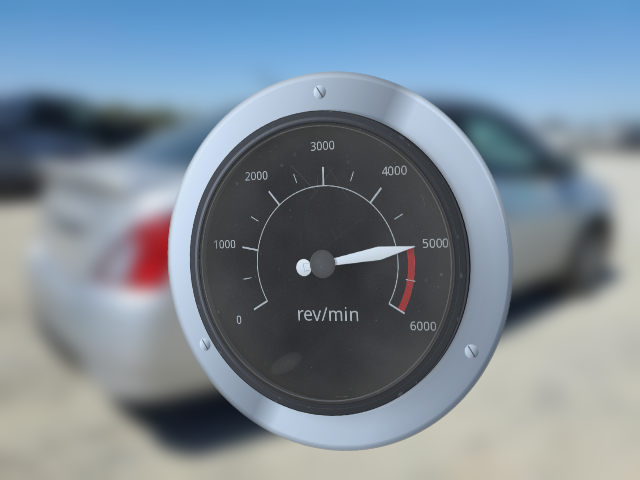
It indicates {"value": 5000, "unit": "rpm"}
